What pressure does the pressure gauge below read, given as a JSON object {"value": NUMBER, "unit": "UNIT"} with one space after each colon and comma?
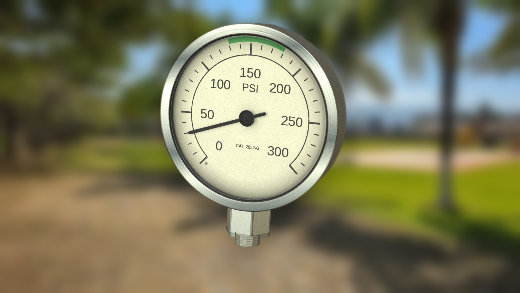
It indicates {"value": 30, "unit": "psi"}
